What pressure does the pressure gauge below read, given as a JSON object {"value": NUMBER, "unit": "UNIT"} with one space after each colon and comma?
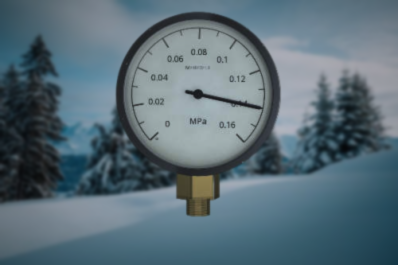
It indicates {"value": 0.14, "unit": "MPa"}
